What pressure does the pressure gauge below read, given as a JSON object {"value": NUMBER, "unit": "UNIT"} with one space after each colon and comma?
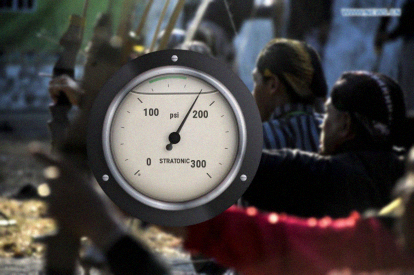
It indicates {"value": 180, "unit": "psi"}
